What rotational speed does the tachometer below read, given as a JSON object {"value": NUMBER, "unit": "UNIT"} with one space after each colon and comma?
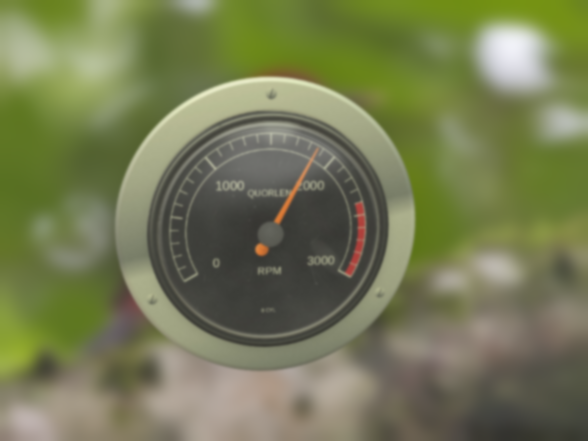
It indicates {"value": 1850, "unit": "rpm"}
